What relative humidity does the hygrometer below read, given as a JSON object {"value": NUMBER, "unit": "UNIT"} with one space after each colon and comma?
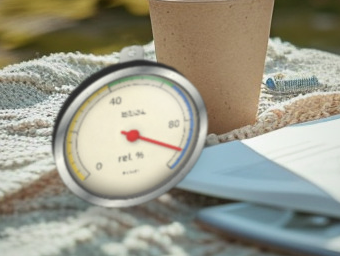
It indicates {"value": 92, "unit": "%"}
